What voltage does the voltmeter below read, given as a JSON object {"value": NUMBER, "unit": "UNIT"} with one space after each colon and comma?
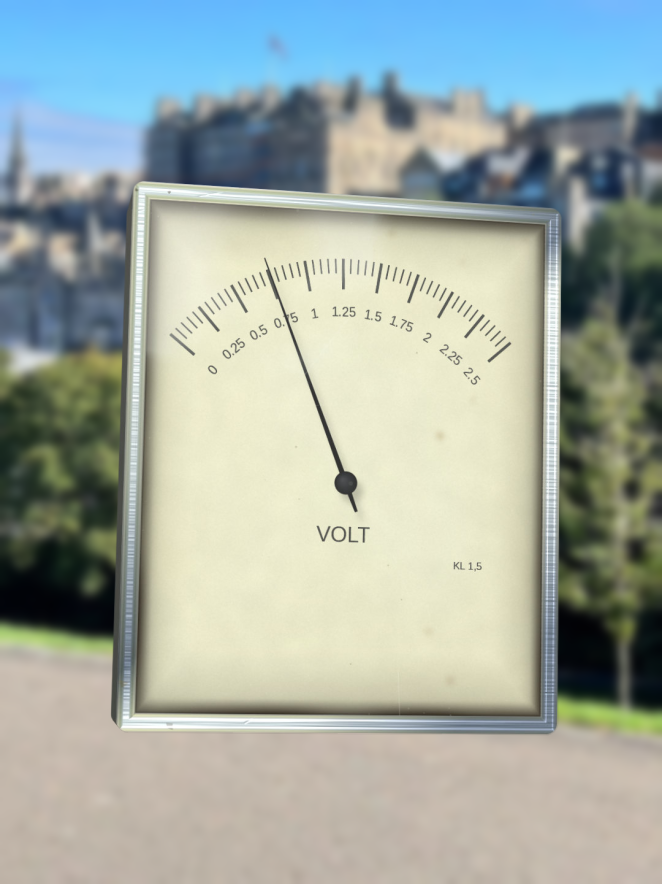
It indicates {"value": 0.75, "unit": "V"}
